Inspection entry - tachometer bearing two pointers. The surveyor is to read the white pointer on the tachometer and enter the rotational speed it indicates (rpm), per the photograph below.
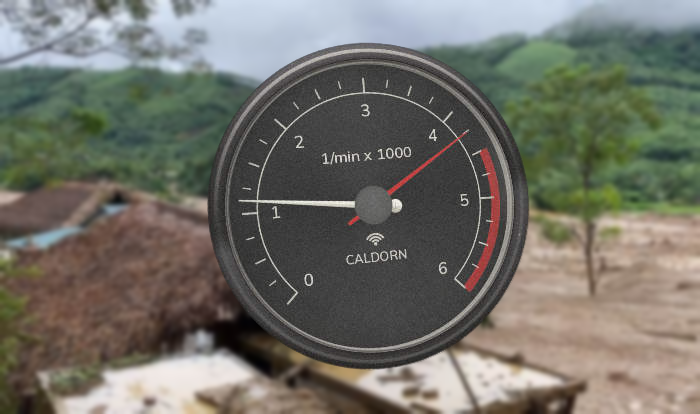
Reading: 1125 rpm
